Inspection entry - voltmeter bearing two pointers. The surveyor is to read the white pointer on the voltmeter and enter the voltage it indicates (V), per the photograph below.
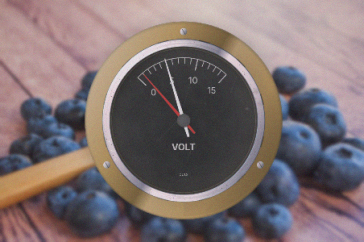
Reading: 5 V
